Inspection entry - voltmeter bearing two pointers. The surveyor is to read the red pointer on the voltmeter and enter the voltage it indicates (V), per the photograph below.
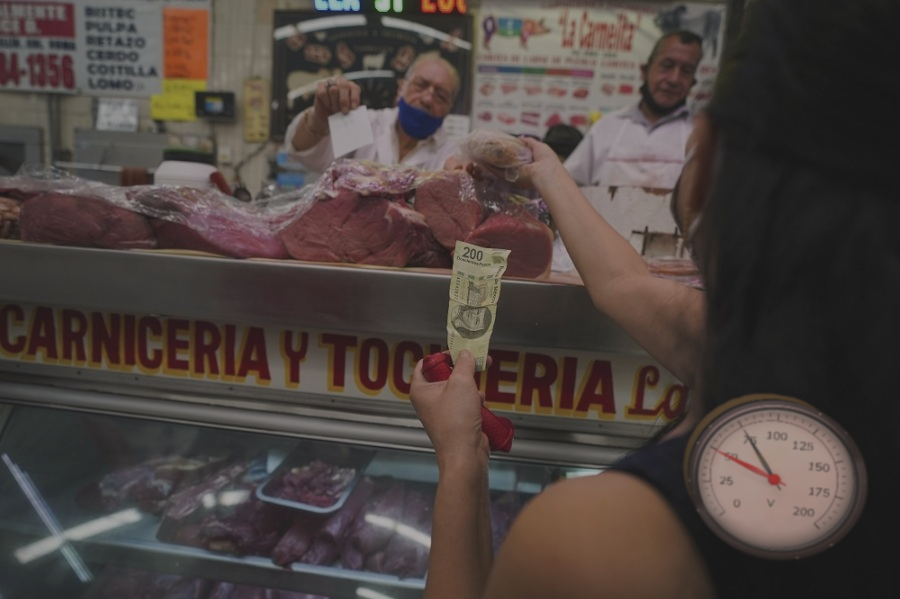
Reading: 50 V
